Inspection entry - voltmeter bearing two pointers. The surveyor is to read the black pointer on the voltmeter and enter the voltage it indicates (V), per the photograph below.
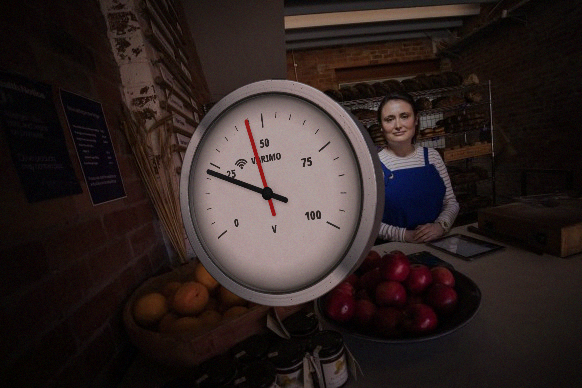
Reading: 22.5 V
